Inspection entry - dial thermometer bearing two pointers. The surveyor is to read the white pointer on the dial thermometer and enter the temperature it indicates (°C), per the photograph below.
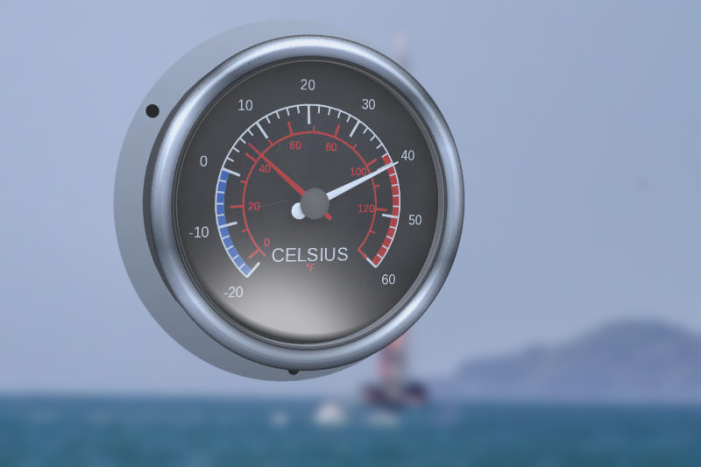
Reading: 40 °C
